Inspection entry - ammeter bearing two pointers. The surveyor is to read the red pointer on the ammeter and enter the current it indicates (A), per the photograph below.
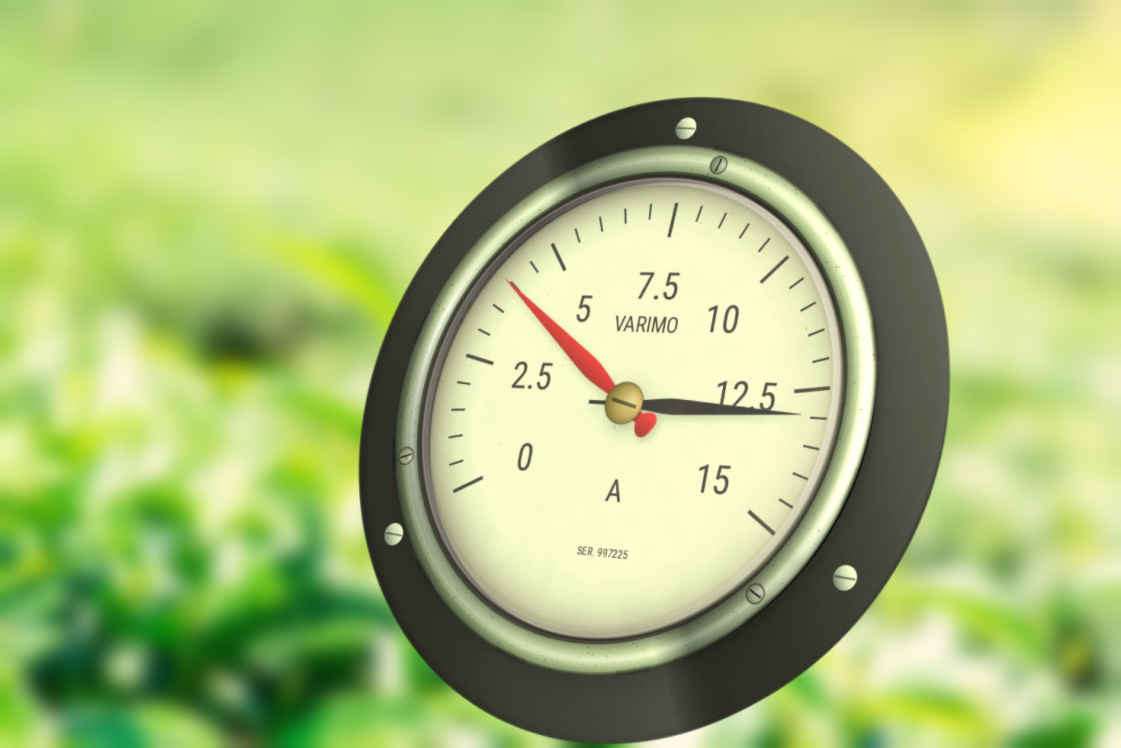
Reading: 4 A
